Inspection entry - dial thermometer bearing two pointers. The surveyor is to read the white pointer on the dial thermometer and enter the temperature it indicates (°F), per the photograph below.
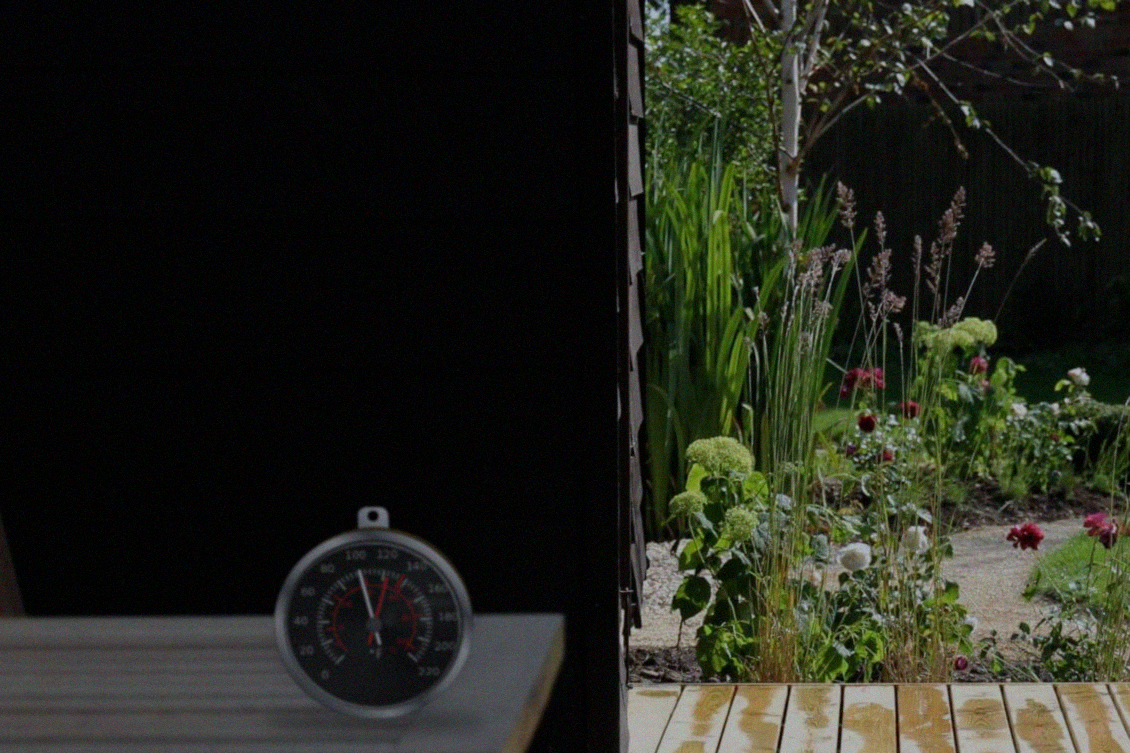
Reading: 100 °F
